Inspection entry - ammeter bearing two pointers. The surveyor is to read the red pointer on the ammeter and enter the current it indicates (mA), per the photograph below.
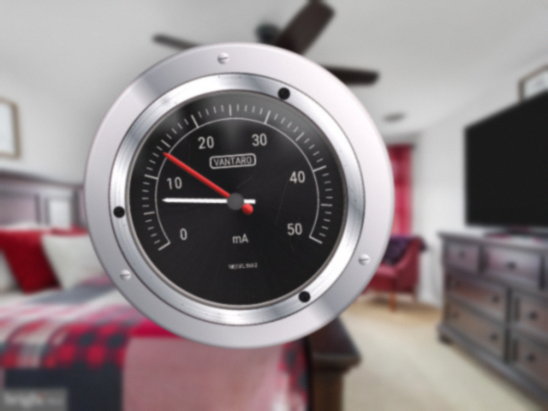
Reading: 14 mA
